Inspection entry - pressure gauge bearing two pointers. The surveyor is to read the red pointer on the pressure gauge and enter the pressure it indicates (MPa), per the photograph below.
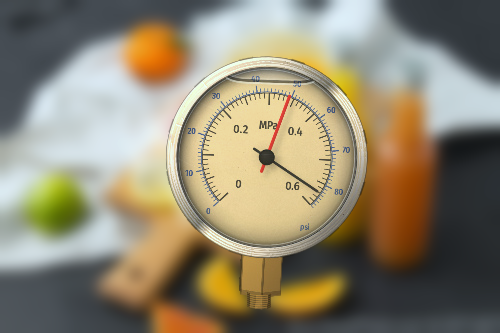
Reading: 0.34 MPa
